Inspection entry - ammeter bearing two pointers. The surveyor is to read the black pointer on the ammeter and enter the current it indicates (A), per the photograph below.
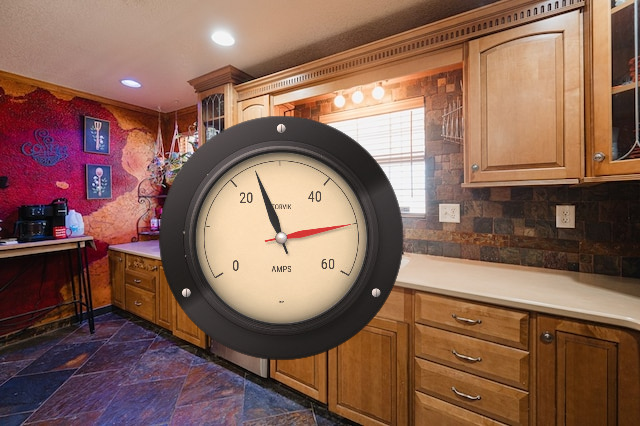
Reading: 25 A
